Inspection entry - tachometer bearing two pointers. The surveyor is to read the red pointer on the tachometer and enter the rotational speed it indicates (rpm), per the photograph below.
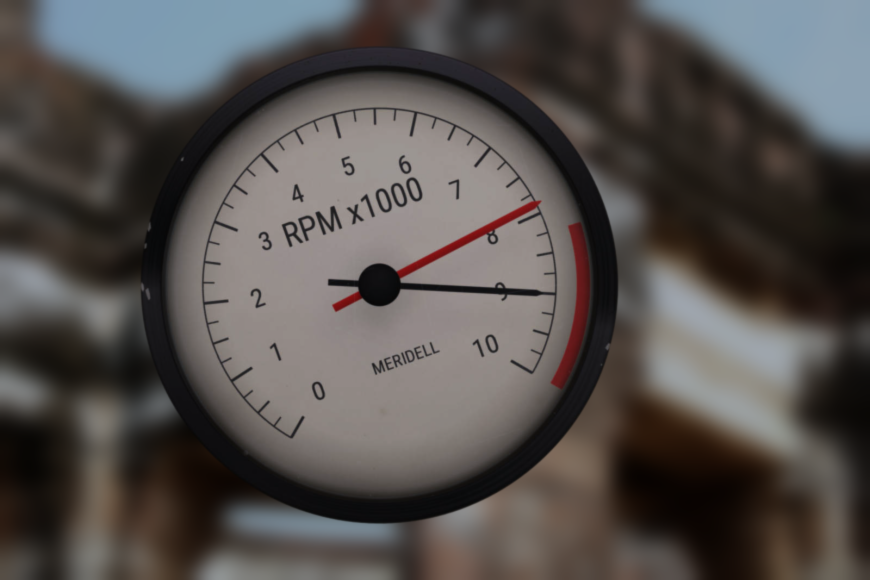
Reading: 7875 rpm
